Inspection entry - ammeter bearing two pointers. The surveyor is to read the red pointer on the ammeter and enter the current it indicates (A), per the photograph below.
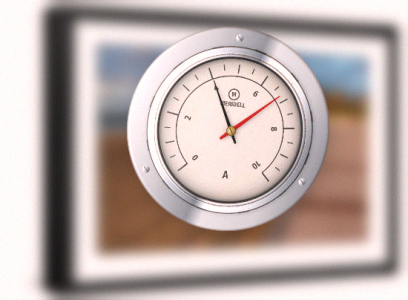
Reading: 6.75 A
